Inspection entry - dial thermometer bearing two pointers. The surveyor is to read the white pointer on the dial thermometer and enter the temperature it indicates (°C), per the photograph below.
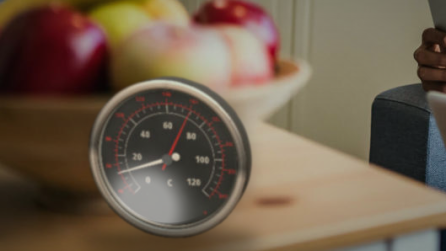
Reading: 12 °C
